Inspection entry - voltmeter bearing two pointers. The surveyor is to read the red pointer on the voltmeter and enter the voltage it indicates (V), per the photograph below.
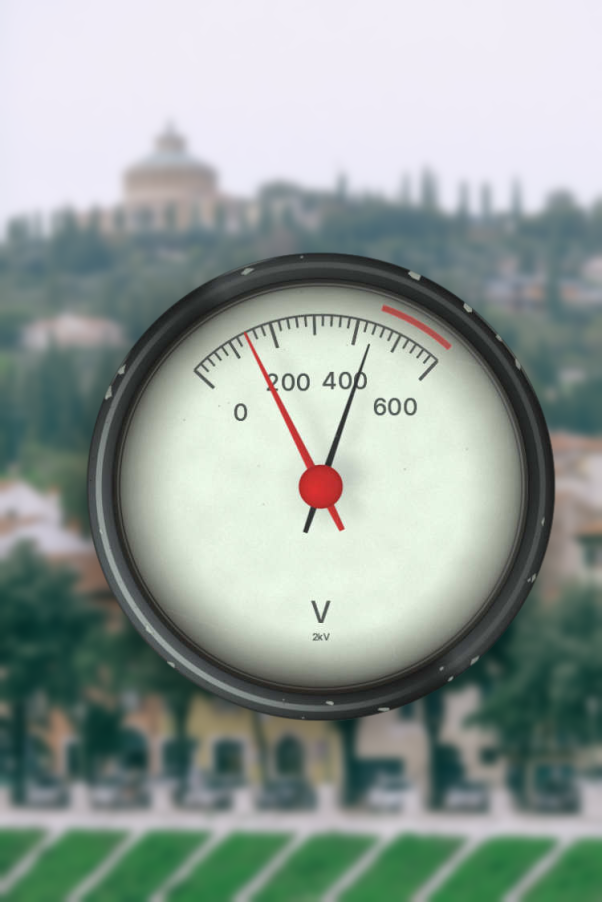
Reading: 140 V
